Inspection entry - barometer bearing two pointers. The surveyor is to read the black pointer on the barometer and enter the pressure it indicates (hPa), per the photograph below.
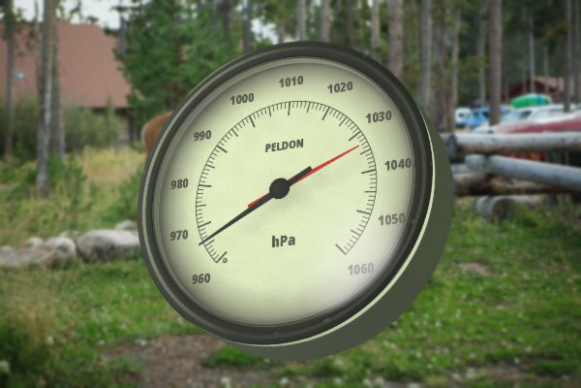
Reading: 965 hPa
